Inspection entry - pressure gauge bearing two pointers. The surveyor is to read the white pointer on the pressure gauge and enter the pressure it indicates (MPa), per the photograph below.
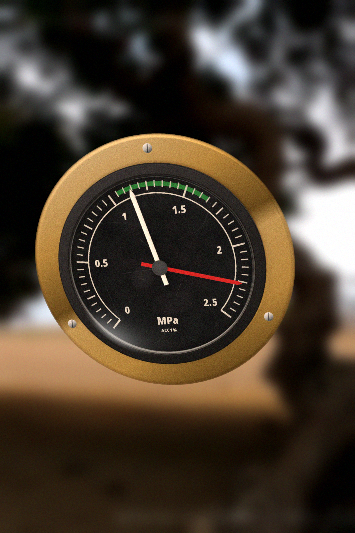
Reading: 1.15 MPa
